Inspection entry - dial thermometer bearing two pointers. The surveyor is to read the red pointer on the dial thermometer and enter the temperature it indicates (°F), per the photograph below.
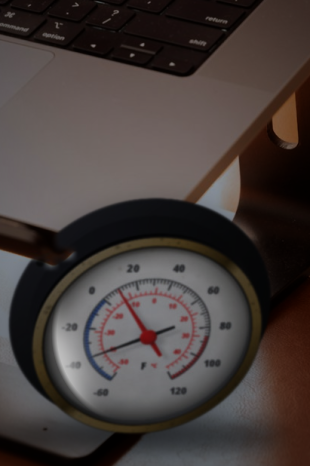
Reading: 10 °F
